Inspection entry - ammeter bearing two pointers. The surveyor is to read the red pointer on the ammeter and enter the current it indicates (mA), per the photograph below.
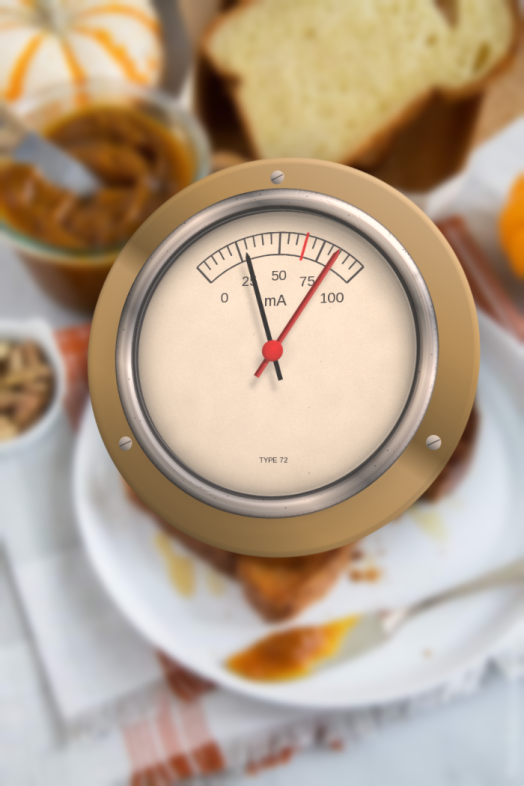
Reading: 85 mA
